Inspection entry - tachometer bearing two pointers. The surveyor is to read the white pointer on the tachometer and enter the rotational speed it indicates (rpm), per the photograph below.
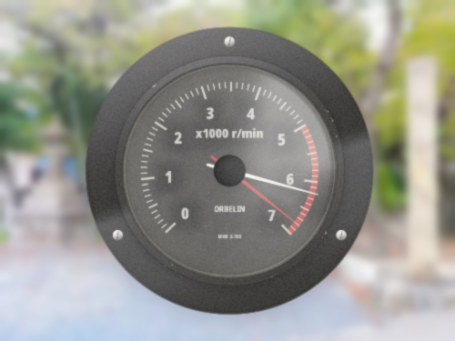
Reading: 6200 rpm
